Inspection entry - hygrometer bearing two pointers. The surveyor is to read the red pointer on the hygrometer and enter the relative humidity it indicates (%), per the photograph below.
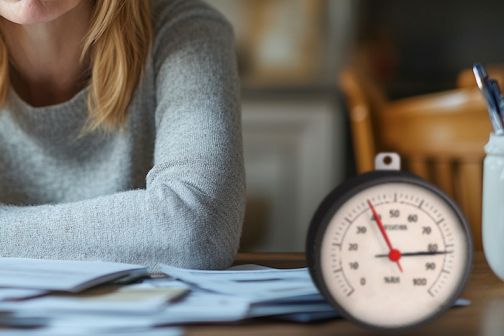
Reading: 40 %
